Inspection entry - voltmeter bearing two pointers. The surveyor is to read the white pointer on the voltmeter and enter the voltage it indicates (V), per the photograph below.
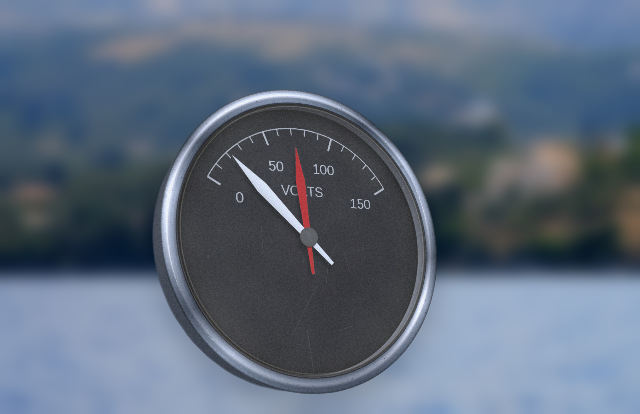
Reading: 20 V
